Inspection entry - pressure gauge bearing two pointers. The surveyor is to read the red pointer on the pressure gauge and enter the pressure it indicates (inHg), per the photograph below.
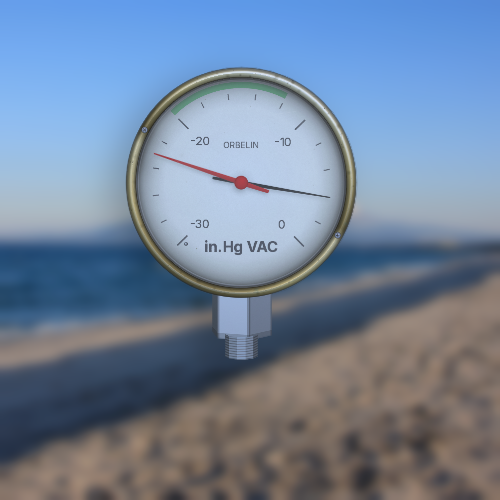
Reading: -23 inHg
